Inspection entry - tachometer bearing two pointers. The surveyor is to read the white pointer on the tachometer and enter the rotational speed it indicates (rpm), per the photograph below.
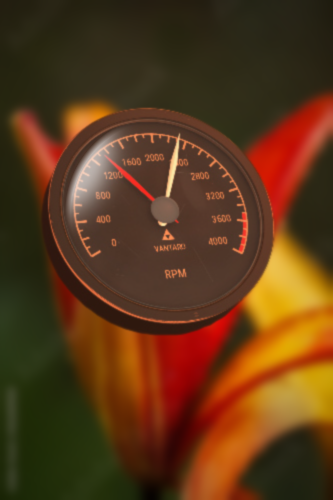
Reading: 2300 rpm
